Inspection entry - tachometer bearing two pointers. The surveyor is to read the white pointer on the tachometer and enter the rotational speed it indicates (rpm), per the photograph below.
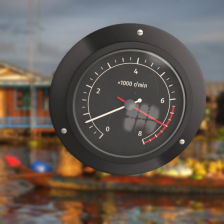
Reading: 750 rpm
